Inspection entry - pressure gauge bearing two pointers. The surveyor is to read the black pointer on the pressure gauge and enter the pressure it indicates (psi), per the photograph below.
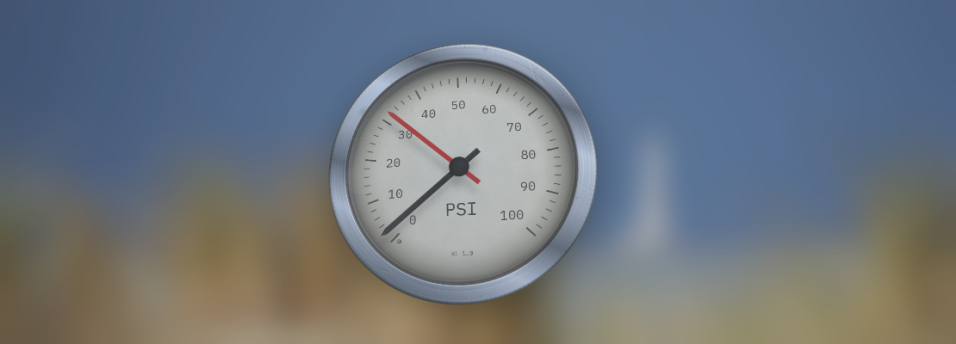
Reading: 2 psi
